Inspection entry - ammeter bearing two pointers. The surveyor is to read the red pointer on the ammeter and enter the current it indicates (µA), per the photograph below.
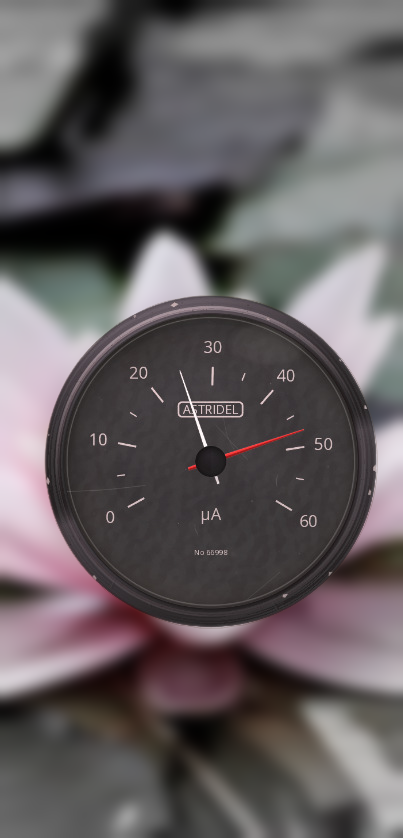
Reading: 47.5 µA
